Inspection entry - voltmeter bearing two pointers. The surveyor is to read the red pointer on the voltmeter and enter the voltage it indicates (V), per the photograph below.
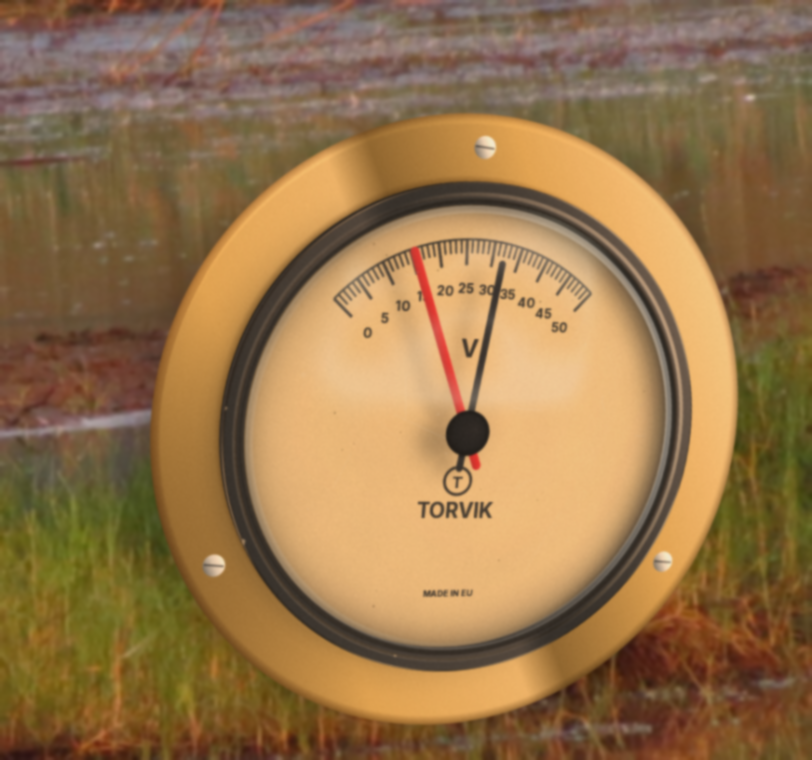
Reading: 15 V
